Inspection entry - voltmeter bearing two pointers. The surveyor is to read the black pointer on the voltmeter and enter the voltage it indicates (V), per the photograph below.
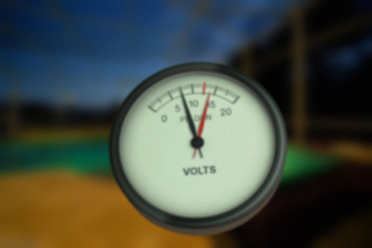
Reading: 7.5 V
